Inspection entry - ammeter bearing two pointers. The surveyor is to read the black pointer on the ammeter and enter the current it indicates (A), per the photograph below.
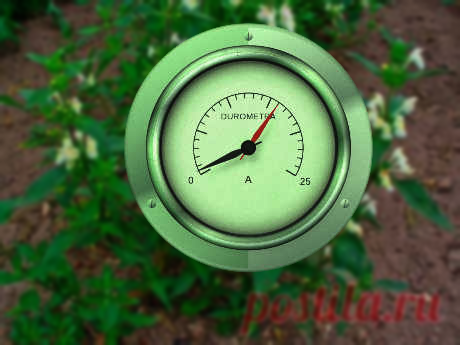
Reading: 0.5 A
